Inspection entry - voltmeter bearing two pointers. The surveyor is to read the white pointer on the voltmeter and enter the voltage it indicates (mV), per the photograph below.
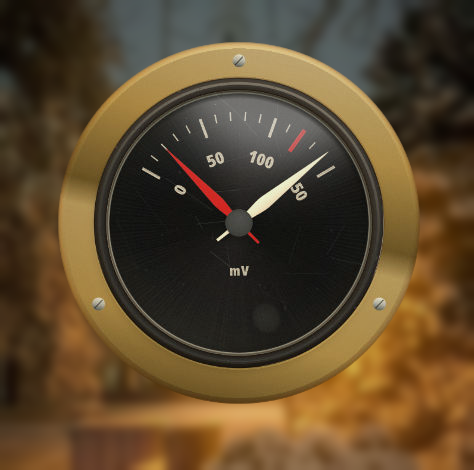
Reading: 140 mV
